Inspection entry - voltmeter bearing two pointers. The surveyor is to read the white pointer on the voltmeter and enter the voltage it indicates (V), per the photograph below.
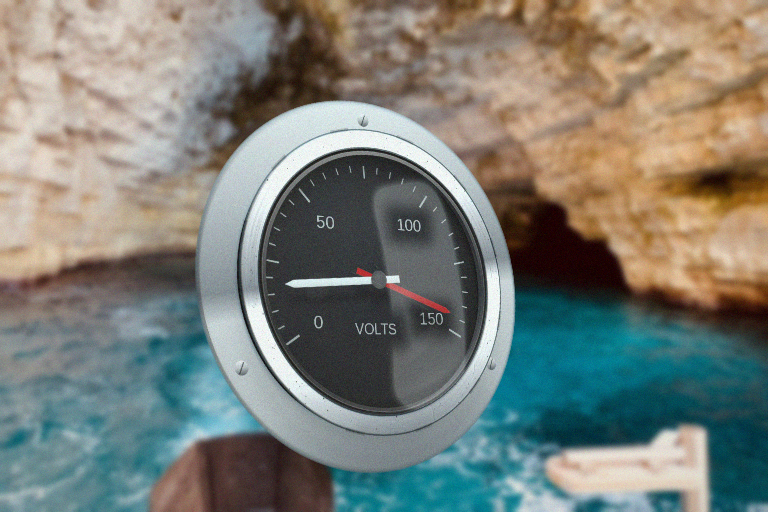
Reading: 17.5 V
